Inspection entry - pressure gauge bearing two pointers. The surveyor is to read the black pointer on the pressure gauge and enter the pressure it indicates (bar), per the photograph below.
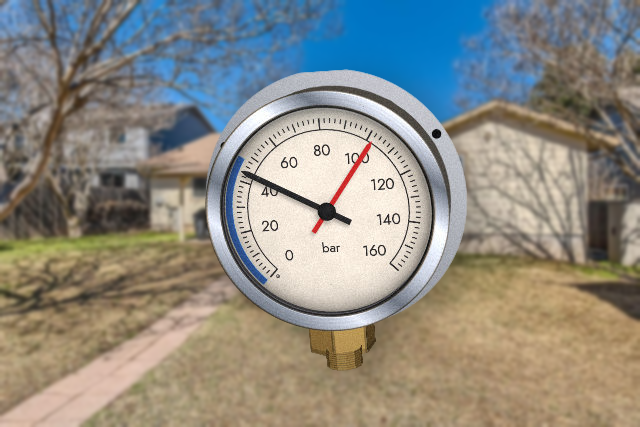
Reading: 44 bar
